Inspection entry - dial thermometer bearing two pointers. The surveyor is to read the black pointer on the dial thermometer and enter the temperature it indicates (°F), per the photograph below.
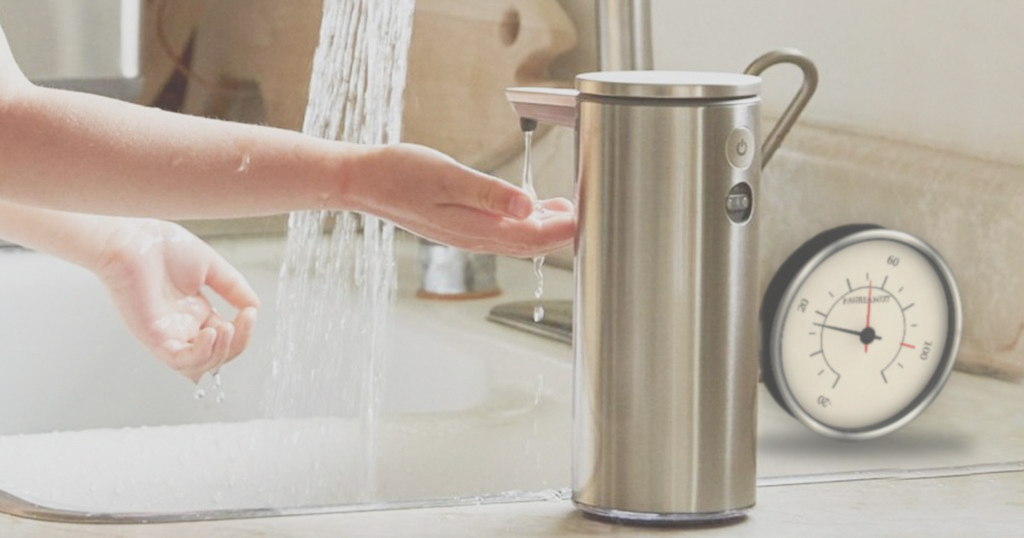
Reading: 15 °F
